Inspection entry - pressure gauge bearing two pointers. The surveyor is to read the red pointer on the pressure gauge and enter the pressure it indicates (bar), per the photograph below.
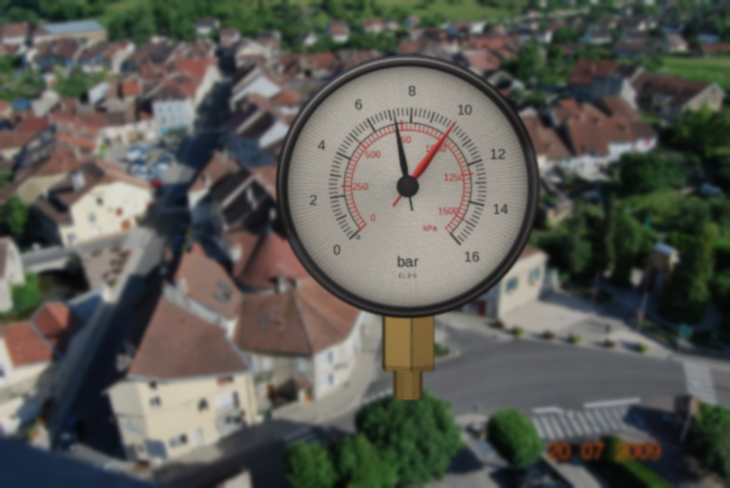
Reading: 10 bar
